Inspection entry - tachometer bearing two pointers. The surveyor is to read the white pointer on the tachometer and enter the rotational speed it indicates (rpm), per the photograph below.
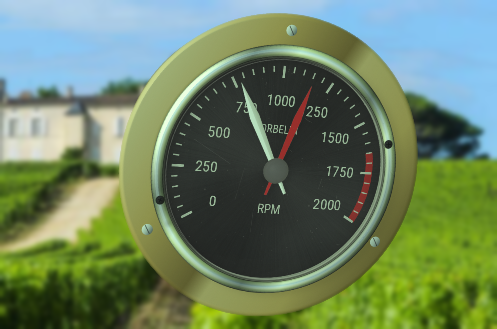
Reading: 775 rpm
